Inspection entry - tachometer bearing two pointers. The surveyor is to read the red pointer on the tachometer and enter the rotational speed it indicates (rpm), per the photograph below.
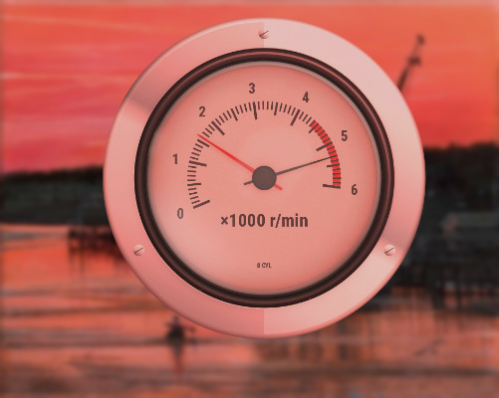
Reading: 1600 rpm
